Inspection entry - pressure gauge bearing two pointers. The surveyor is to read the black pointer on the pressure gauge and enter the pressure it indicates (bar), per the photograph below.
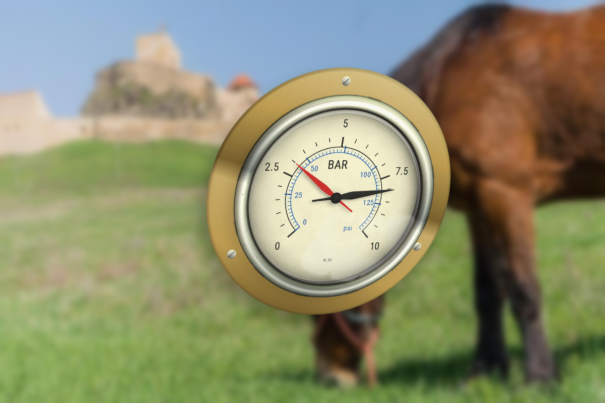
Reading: 8 bar
